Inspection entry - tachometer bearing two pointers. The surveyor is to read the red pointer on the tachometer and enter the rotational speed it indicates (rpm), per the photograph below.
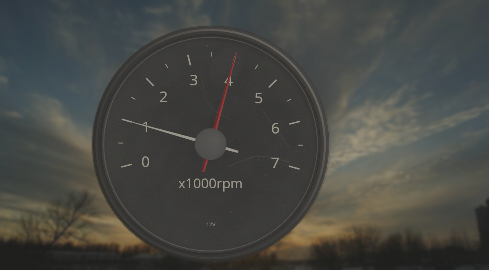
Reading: 4000 rpm
